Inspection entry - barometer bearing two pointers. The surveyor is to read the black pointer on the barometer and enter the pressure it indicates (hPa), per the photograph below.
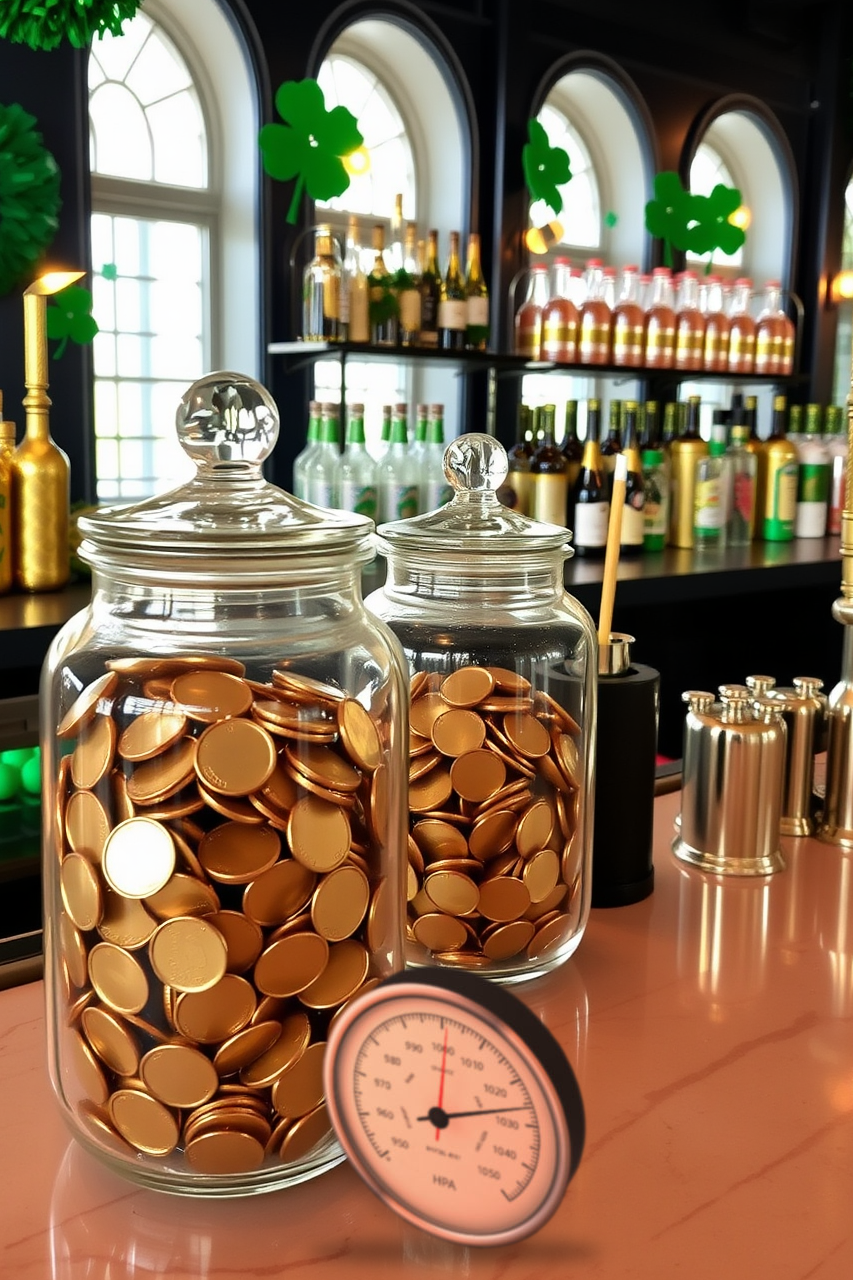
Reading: 1025 hPa
